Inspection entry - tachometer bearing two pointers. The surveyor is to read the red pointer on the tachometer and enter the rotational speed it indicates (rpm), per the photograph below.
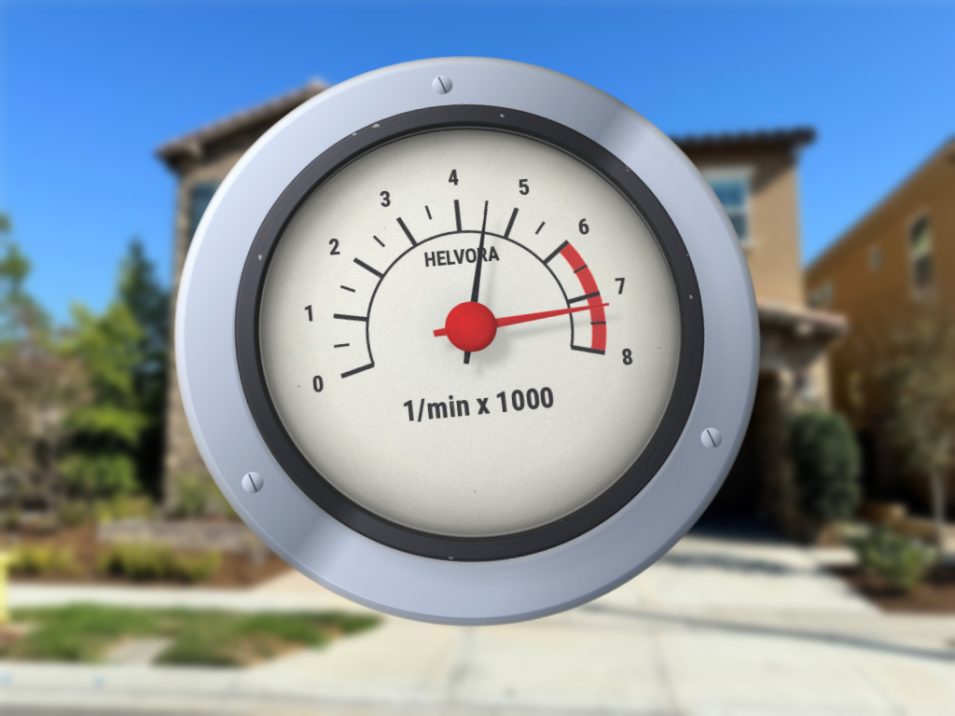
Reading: 7250 rpm
